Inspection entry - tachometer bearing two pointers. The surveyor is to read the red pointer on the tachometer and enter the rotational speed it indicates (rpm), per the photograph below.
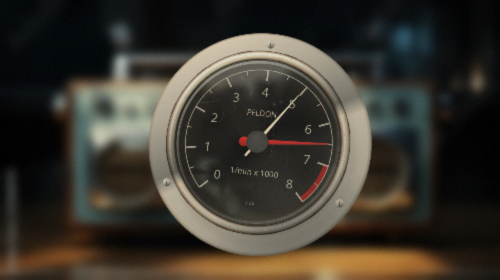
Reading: 6500 rpm
